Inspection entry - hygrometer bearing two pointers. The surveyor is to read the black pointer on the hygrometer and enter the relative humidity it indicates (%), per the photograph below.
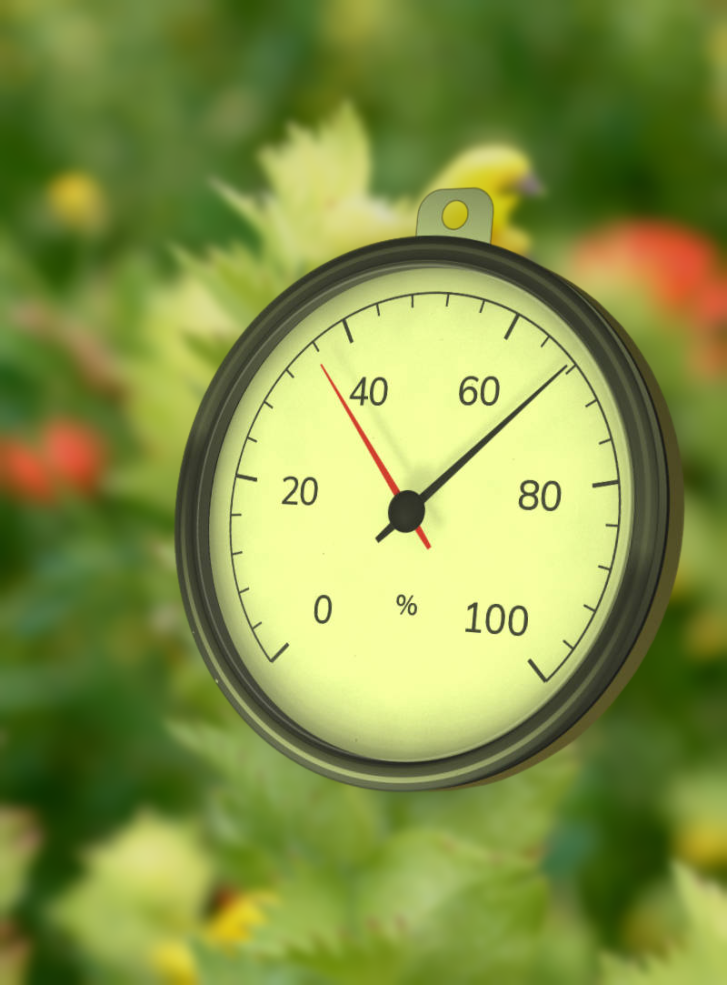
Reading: 68 %
